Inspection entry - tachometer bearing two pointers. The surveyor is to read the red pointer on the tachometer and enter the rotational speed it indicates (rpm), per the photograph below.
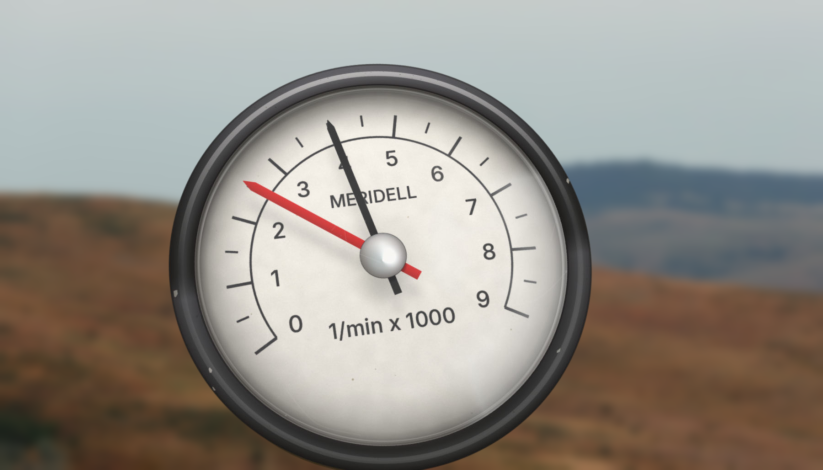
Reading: 2500 rpm
